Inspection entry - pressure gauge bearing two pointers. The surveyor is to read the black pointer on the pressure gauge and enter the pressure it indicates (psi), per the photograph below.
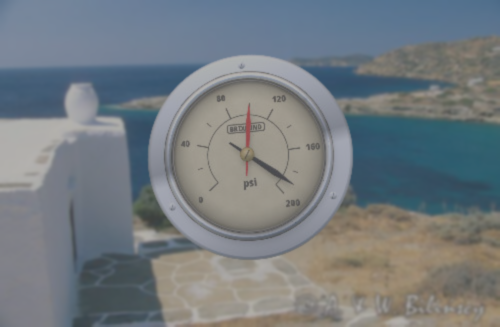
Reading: 190 psi
